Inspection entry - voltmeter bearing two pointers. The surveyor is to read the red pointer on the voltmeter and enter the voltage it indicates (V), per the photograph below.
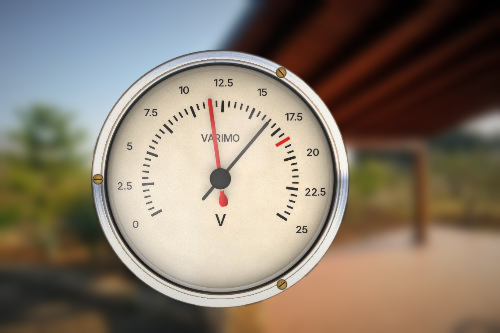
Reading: 11.5 V
